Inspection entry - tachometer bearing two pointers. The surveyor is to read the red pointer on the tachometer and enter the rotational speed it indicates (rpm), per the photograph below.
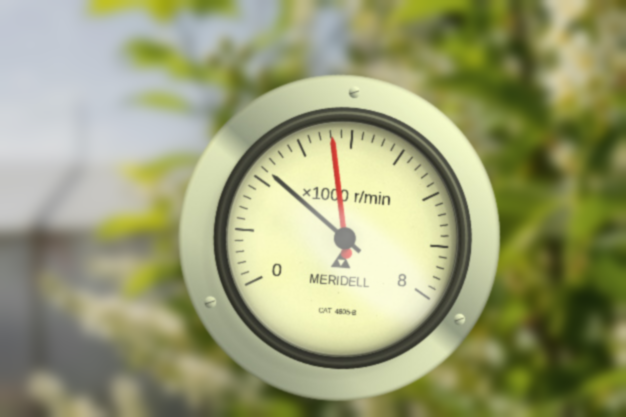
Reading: 3600 rpm
